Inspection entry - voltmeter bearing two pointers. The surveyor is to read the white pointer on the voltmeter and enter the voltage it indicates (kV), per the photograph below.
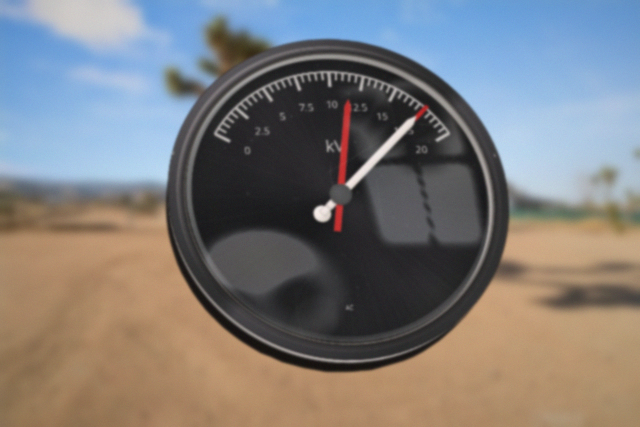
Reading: 17.5 kV
